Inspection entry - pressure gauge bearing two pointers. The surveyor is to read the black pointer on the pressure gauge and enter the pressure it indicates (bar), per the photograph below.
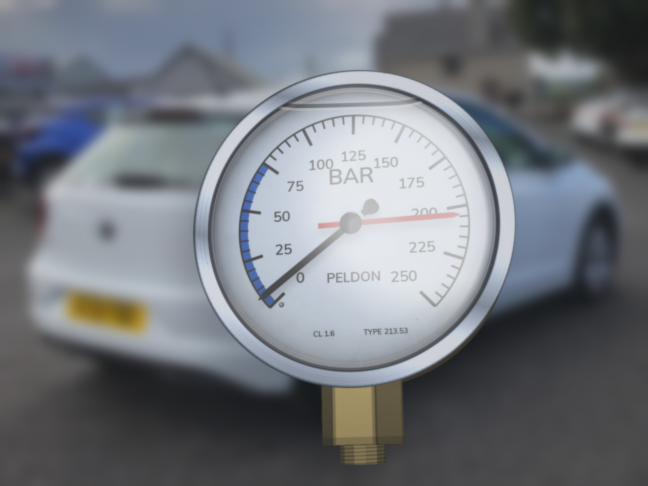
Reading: 5 bar
